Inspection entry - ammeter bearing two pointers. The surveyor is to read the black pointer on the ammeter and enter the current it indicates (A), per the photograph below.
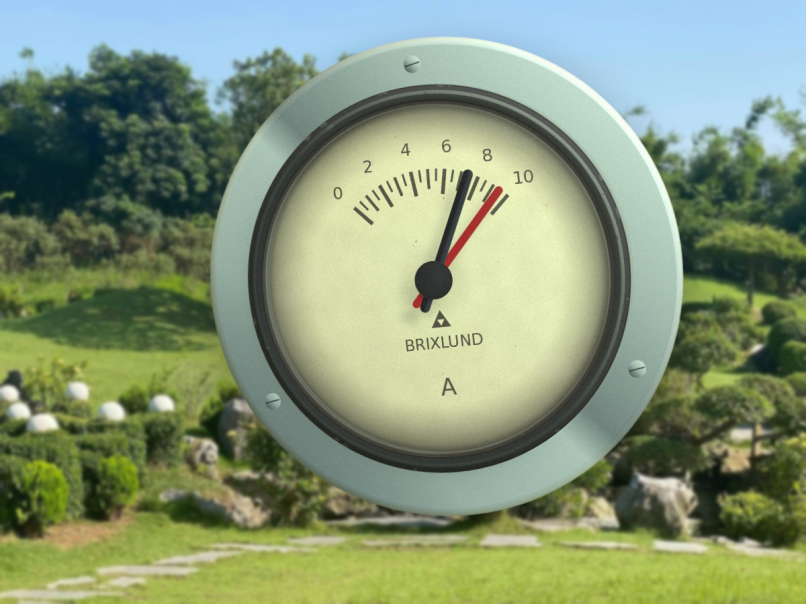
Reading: 7.5 A
